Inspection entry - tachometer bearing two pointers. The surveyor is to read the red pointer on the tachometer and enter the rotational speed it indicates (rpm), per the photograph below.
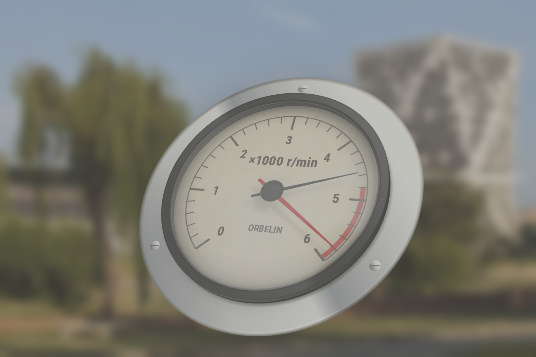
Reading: 5800 rpm
